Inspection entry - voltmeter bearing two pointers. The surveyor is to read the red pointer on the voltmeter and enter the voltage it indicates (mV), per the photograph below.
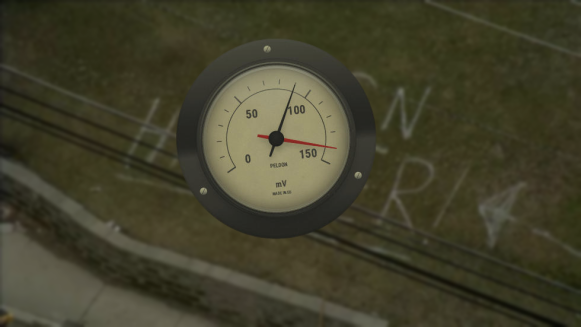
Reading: 140 mV
